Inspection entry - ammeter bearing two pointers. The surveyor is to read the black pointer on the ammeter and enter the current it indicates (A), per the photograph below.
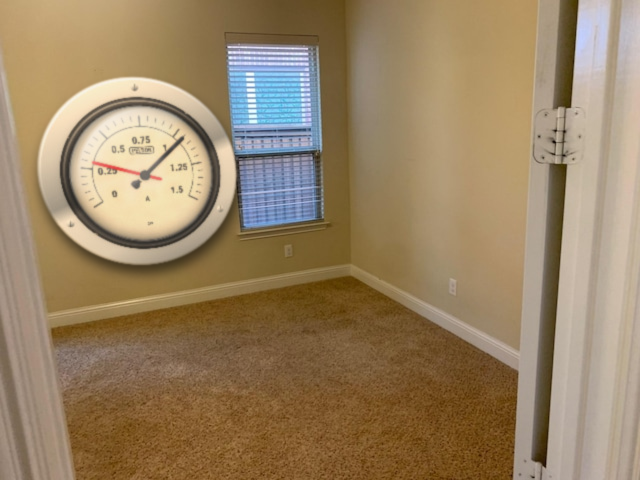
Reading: 1.05 A
